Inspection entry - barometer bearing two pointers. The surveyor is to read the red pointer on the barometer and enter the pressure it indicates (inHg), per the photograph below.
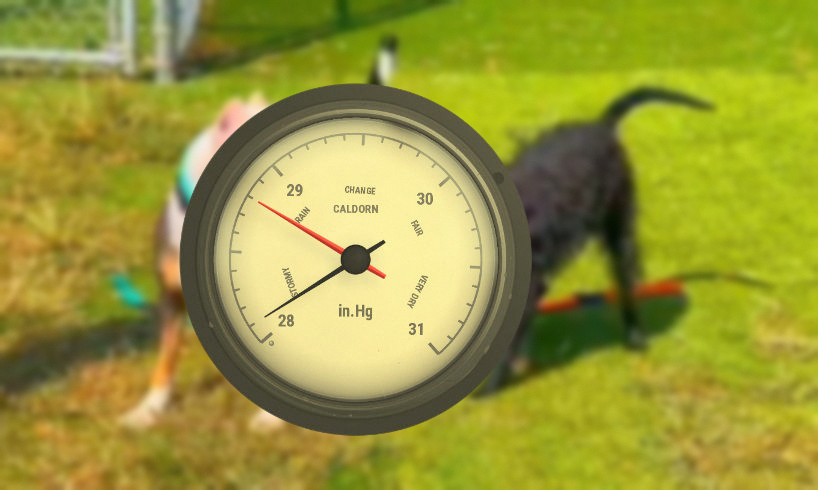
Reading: 28.8 inHg
